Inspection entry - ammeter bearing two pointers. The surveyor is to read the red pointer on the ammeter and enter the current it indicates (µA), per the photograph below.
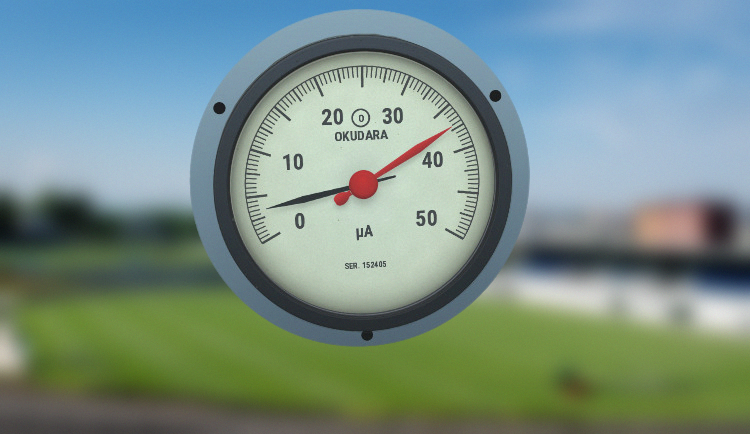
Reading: 37 µA
